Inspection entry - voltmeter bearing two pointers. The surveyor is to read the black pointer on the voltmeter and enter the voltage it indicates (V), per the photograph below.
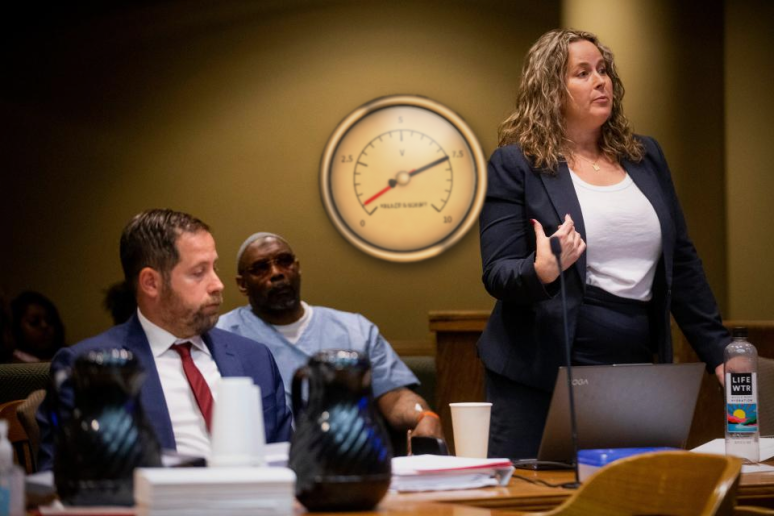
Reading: 7.5 V
